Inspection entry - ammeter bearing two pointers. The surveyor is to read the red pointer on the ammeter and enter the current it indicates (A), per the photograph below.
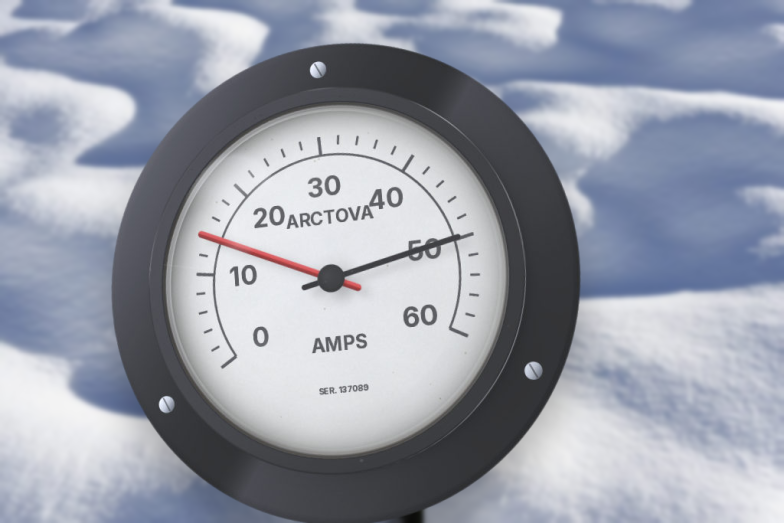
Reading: 14 A
